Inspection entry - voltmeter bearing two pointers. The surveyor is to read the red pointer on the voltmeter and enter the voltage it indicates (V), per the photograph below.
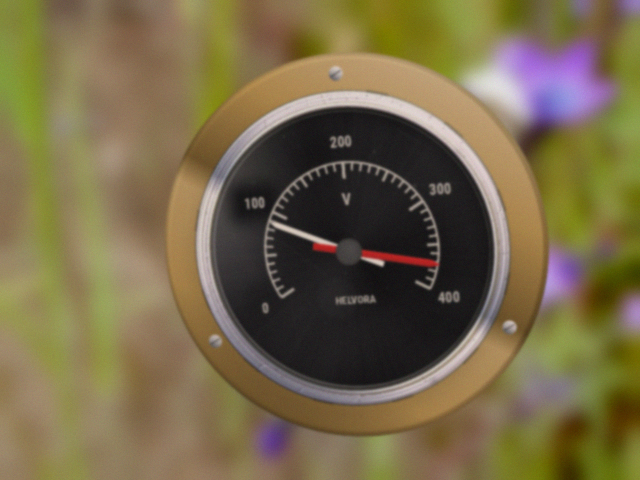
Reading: 370 V
